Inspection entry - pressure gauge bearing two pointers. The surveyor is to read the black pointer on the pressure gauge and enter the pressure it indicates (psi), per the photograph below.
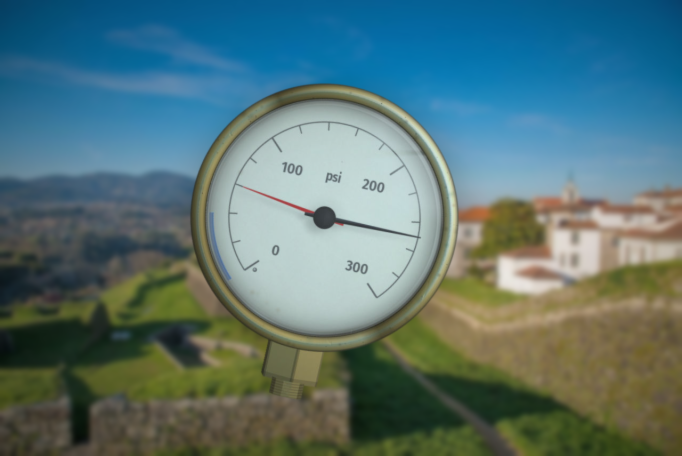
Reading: 250 psi
